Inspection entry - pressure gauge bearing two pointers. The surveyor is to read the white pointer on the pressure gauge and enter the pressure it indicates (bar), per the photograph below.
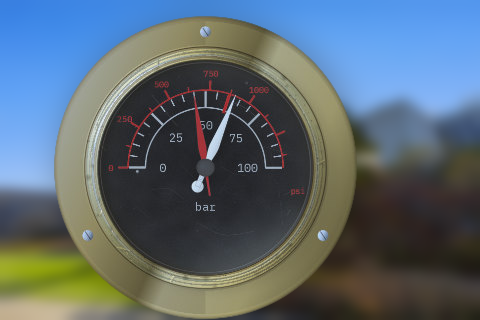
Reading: 62.5 bar
